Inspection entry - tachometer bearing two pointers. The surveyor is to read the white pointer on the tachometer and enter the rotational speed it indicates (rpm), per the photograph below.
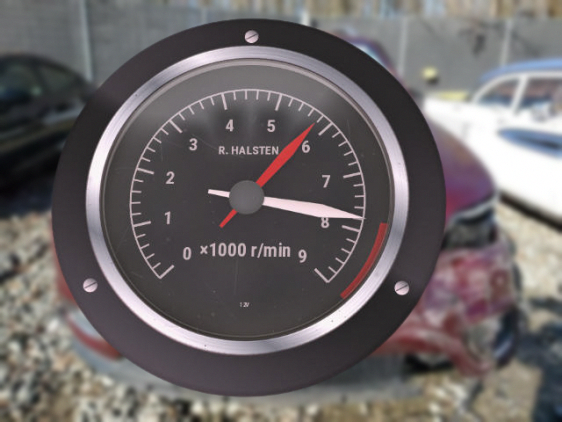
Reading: 7800 rpm
